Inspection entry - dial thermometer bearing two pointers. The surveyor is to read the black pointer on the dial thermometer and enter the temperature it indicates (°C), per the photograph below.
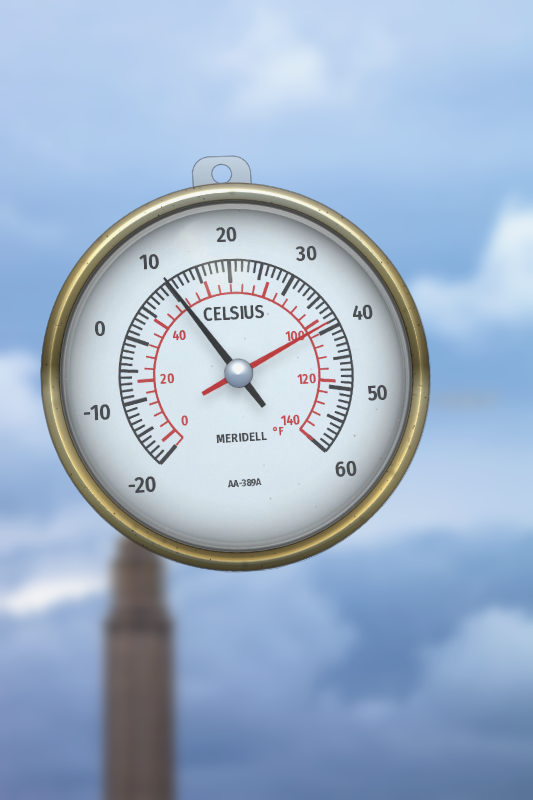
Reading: 10 °C
